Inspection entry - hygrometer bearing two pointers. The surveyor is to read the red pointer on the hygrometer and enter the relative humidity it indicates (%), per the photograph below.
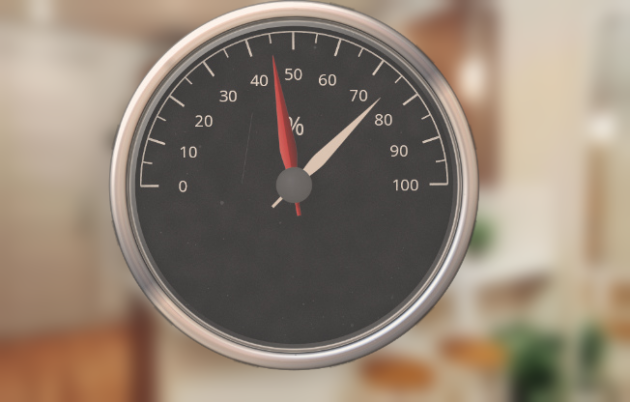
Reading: 45 %
